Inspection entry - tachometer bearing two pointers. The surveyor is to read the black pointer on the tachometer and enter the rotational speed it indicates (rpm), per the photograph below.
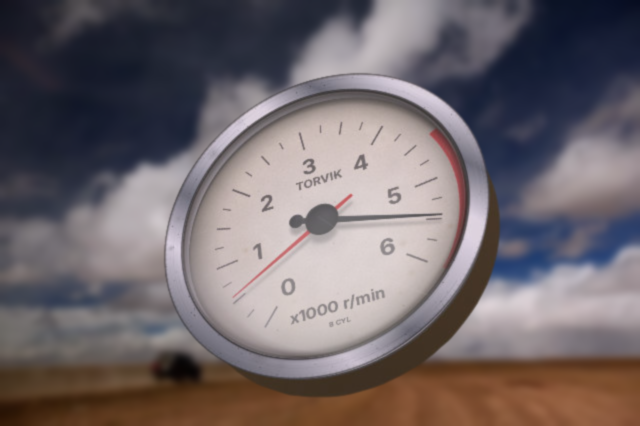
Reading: 5500 rpm
